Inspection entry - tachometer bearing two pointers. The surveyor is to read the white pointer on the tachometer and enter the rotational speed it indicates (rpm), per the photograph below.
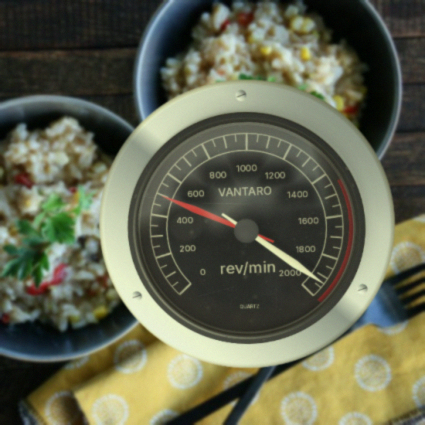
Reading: 1925 rpm
